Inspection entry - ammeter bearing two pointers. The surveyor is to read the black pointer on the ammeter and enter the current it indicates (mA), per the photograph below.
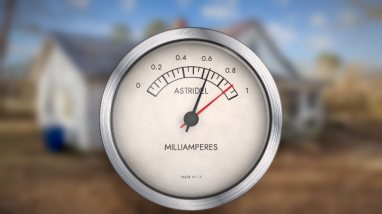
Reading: 0.65 mA
